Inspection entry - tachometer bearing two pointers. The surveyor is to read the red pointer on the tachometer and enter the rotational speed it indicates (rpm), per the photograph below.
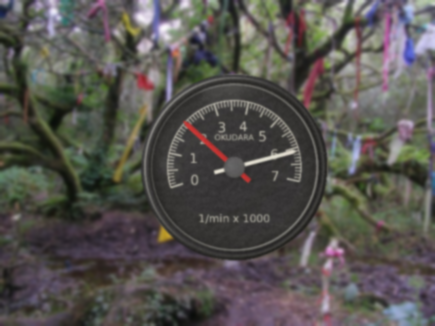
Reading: 2000 rpm
